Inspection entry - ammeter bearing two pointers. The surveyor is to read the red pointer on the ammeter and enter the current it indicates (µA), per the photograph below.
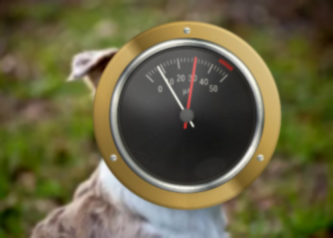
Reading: 30 µA
